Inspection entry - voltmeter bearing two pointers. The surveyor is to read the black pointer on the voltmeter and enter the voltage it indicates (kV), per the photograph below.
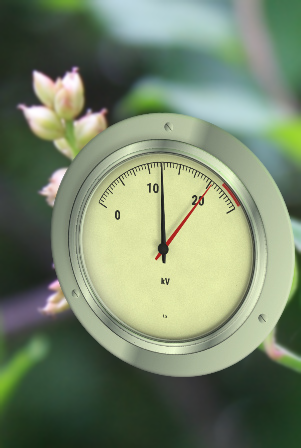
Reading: 12.5 kV
